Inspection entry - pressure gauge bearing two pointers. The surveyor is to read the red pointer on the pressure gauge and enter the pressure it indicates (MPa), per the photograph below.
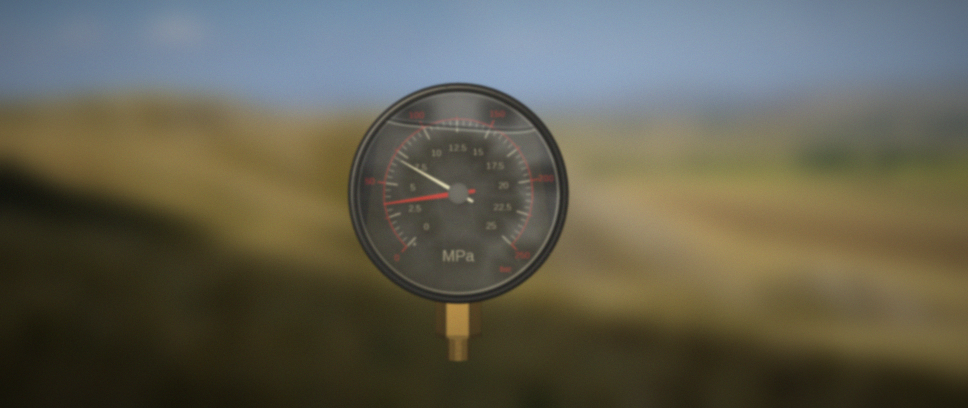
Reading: 3.5 MPa
